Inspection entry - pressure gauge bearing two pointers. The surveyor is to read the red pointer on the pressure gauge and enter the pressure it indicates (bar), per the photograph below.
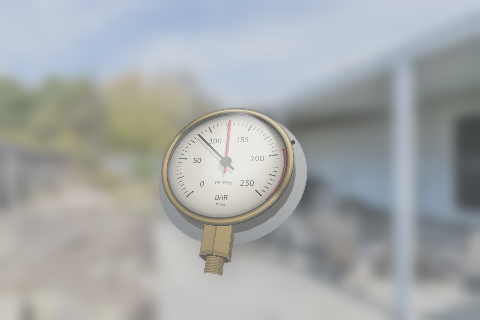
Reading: 125 bar
